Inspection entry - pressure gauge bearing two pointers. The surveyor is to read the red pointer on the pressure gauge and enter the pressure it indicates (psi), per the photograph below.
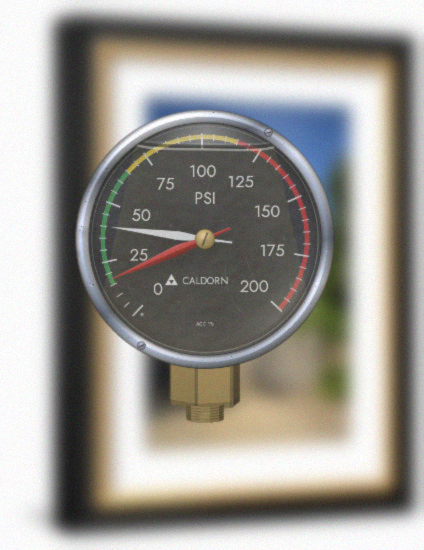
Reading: 17.5 psi
